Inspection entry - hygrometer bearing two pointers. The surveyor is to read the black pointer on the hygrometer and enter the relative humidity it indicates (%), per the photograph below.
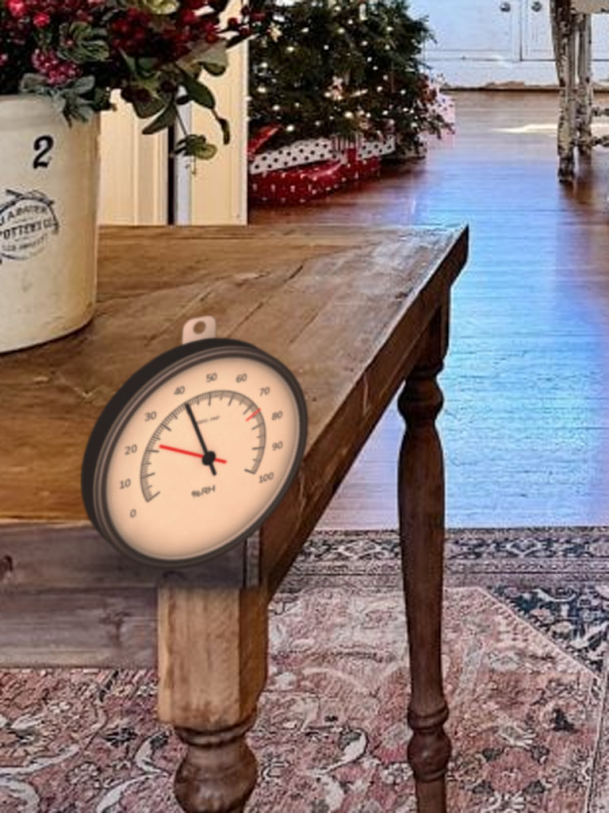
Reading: 40 %
